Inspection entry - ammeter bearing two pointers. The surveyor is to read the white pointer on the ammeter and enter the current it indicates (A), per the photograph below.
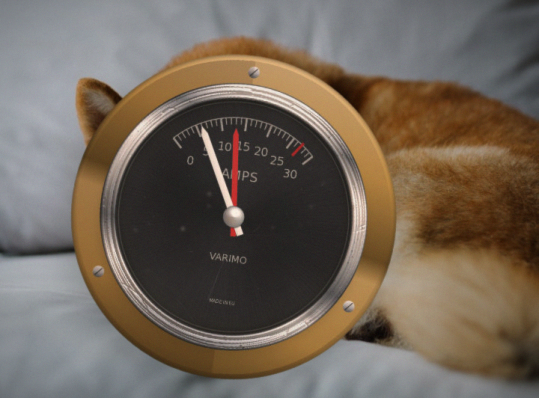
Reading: 6 A
